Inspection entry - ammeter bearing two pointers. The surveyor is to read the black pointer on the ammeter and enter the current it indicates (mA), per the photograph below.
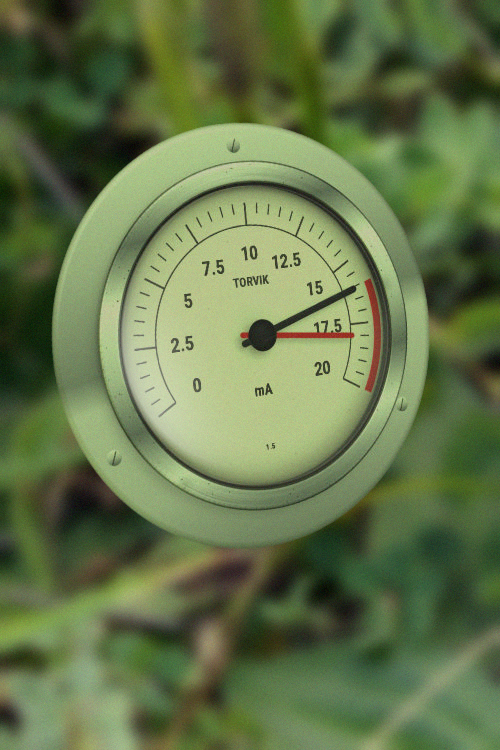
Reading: 16 mA
